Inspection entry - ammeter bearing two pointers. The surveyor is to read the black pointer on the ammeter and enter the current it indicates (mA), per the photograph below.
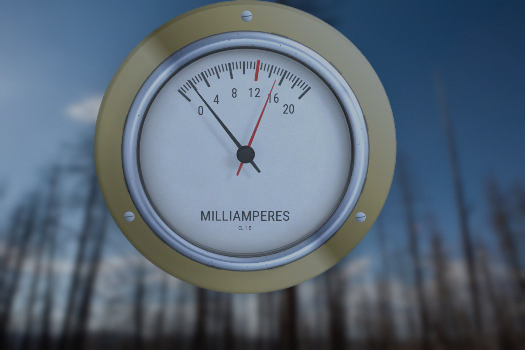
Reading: 2 mA
